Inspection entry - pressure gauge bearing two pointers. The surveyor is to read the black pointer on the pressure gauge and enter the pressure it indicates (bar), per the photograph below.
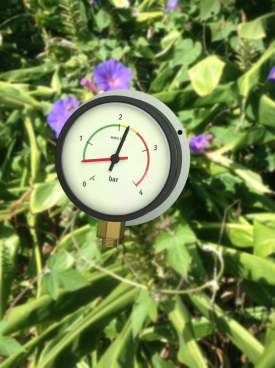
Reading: 2.25 bar
